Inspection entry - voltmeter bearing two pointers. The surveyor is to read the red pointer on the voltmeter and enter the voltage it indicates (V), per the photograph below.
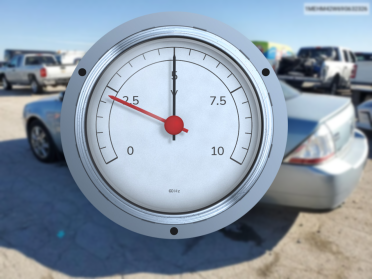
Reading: 2.25 V
